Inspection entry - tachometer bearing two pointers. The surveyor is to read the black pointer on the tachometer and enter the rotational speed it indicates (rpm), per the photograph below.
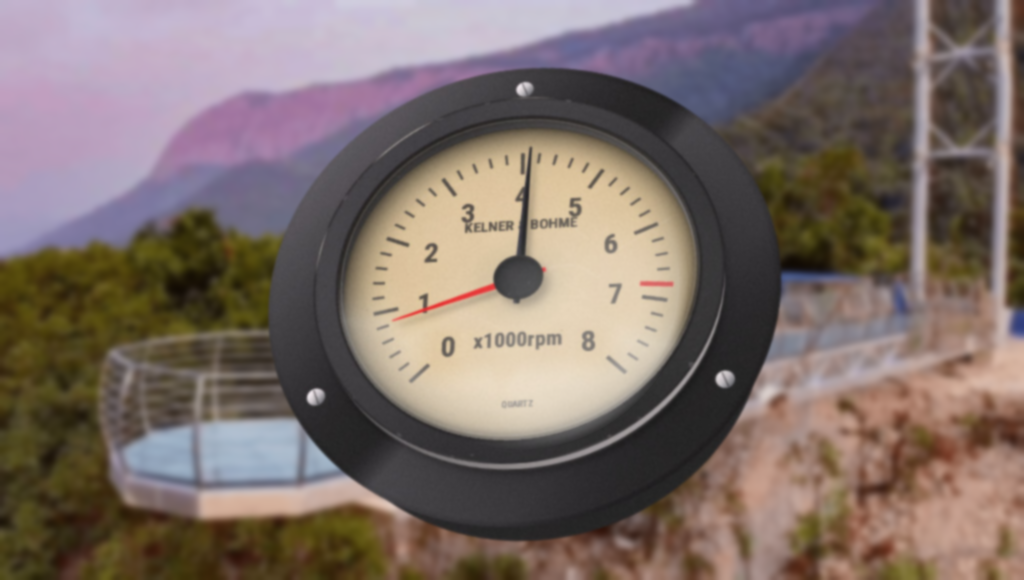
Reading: 4100 rpm
